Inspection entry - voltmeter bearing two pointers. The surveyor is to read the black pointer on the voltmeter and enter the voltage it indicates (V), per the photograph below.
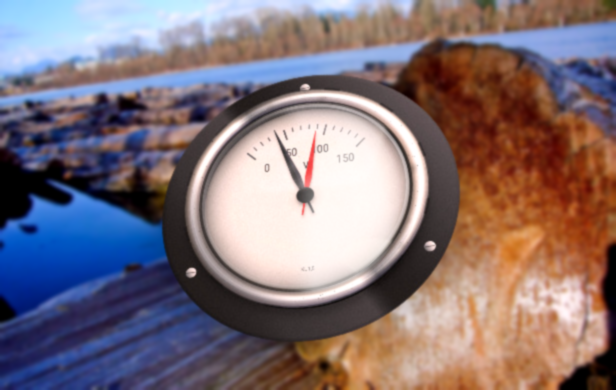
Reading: 40 V
